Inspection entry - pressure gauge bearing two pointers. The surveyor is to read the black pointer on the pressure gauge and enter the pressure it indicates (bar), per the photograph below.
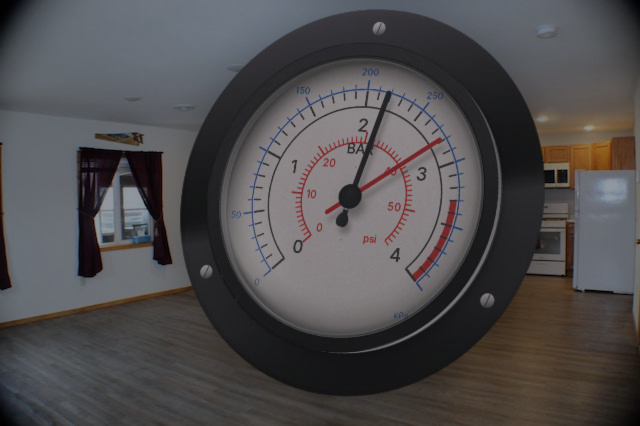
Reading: 2.2 bar
